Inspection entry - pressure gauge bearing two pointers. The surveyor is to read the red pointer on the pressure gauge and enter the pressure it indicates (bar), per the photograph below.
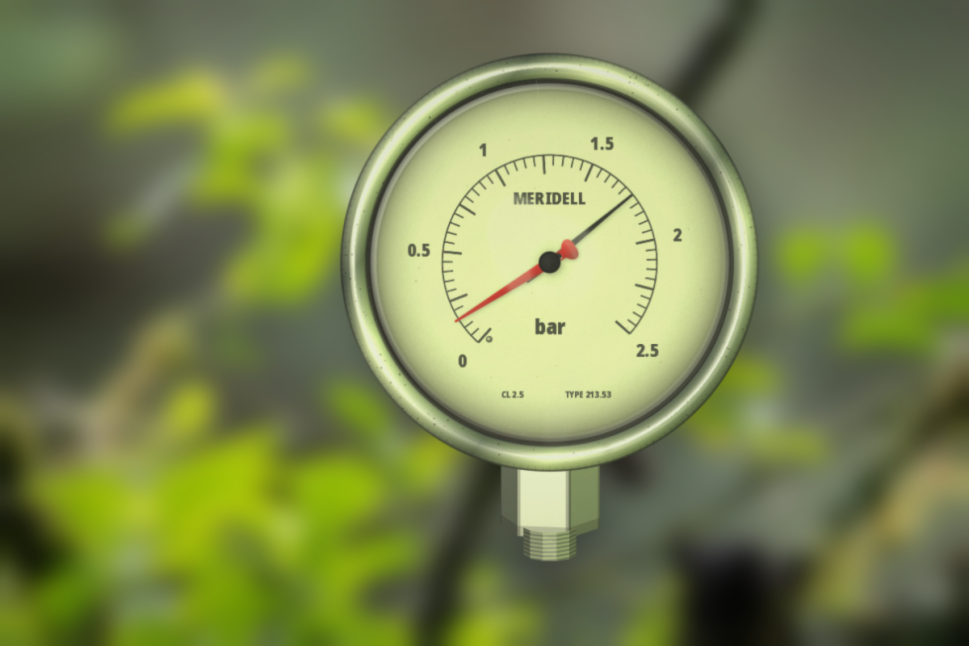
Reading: 0.15 bar
